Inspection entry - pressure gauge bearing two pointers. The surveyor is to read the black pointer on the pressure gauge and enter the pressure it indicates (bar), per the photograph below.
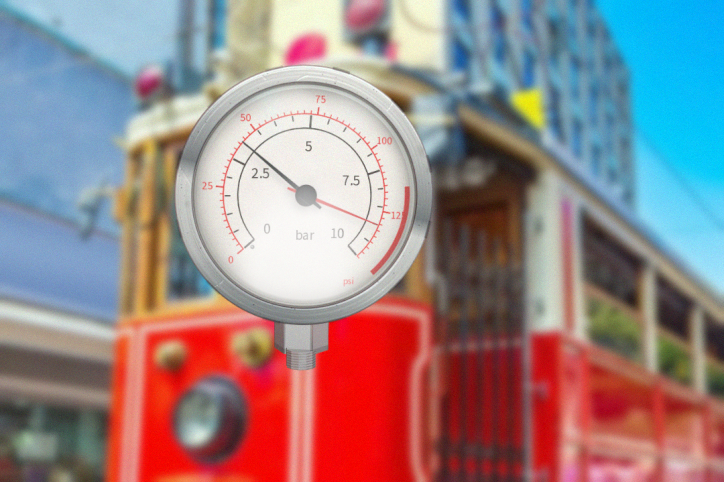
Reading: 3 bar
